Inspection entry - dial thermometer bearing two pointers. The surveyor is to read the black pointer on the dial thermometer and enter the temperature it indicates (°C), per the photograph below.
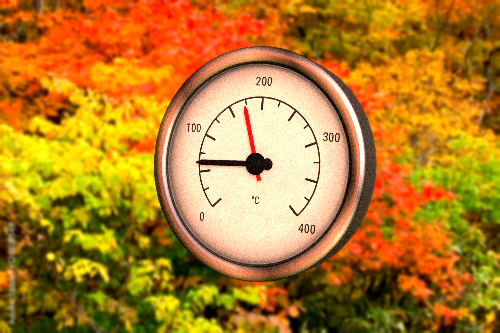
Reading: 62.5 °C
